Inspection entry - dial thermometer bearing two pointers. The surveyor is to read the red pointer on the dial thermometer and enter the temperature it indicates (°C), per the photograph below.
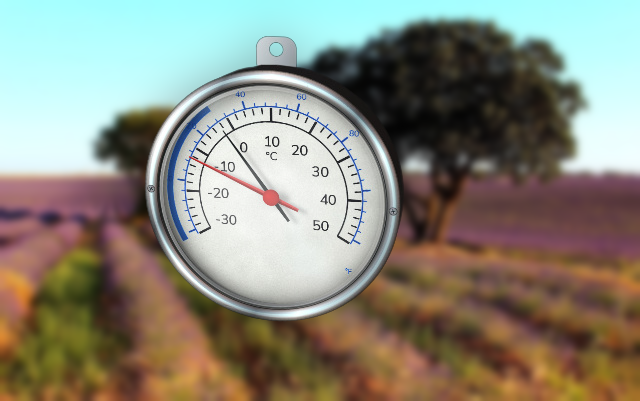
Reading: -12 °C
